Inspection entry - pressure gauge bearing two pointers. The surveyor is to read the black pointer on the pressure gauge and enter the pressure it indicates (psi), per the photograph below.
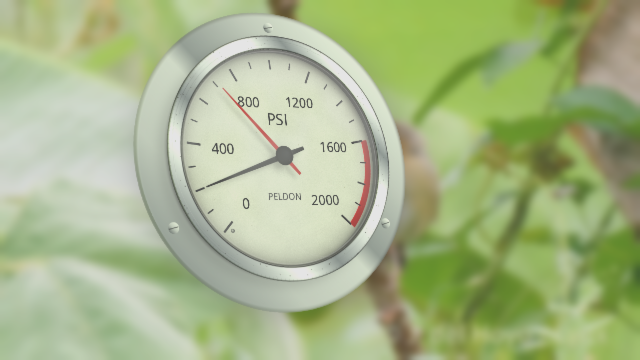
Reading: 200 psi
